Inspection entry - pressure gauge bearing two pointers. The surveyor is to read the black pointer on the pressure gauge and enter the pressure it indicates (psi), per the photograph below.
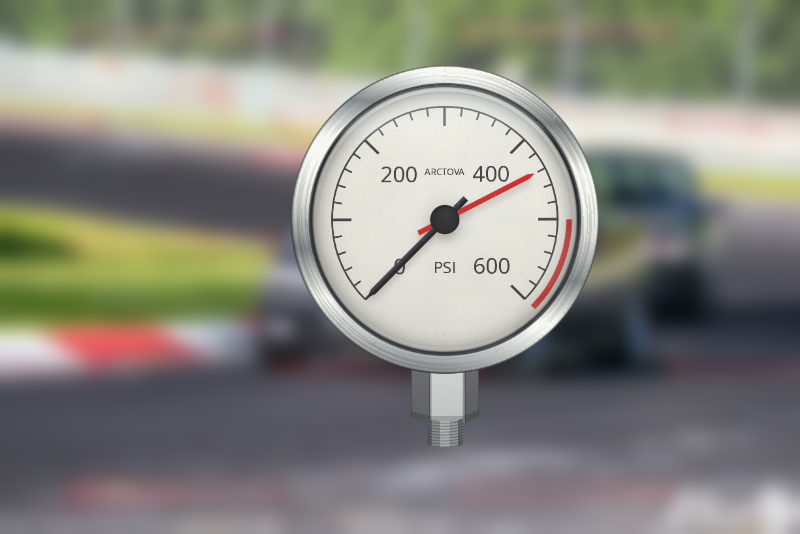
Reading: 0 psi
